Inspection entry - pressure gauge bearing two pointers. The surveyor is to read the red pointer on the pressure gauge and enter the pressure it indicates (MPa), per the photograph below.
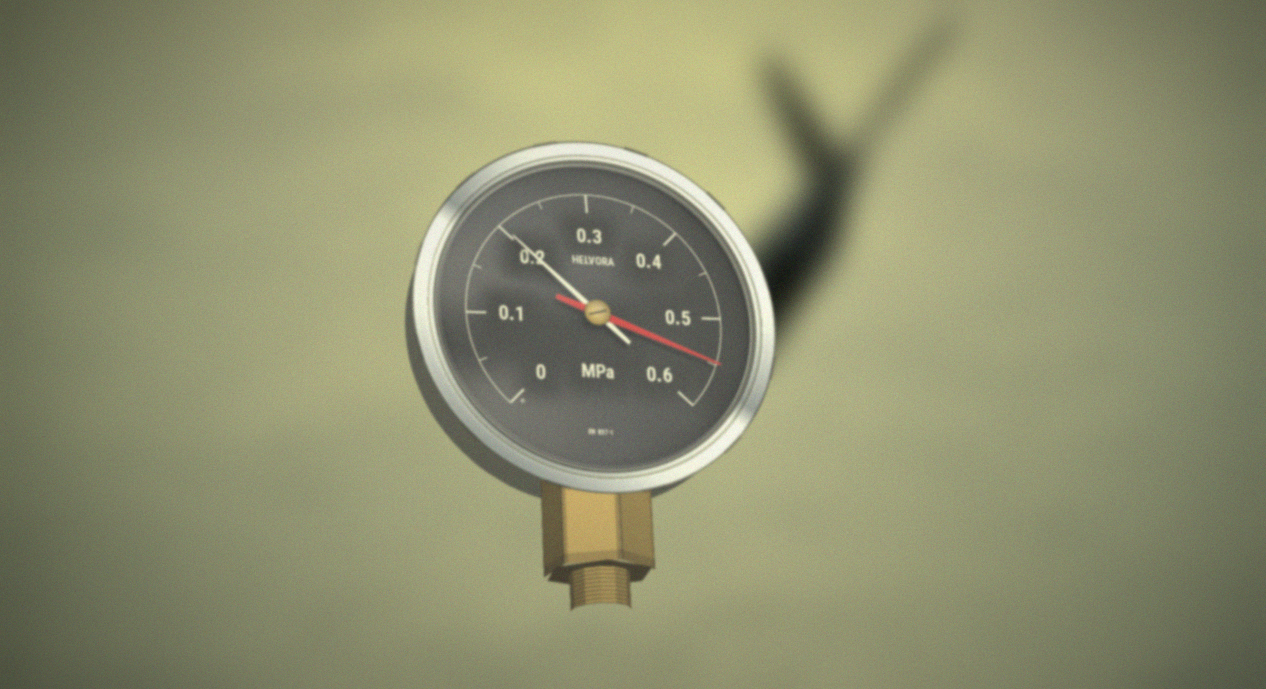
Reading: 0.55 MPa
